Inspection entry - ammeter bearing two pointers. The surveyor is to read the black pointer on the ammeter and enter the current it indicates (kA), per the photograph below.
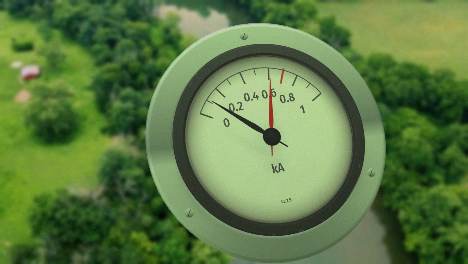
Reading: 0.1 kA
